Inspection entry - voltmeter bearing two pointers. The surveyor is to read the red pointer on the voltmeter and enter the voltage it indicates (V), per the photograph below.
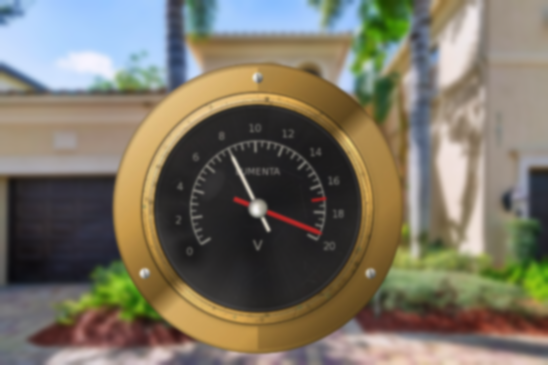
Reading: 19.5 V
